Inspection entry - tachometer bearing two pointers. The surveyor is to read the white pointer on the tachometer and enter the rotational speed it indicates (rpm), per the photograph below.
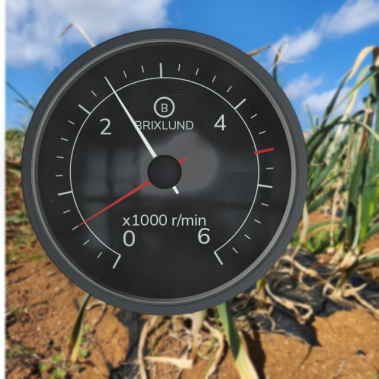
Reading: 2400 rpm
